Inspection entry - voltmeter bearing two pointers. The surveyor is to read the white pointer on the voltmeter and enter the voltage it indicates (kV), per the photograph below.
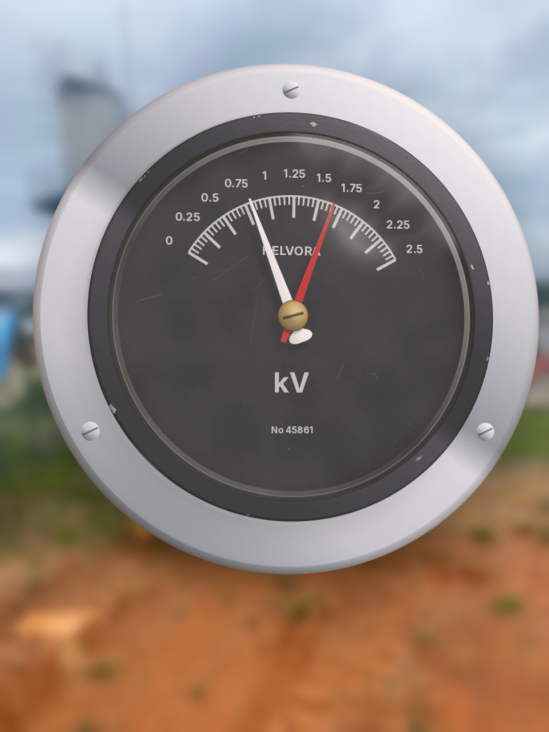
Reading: 0.8 kV
